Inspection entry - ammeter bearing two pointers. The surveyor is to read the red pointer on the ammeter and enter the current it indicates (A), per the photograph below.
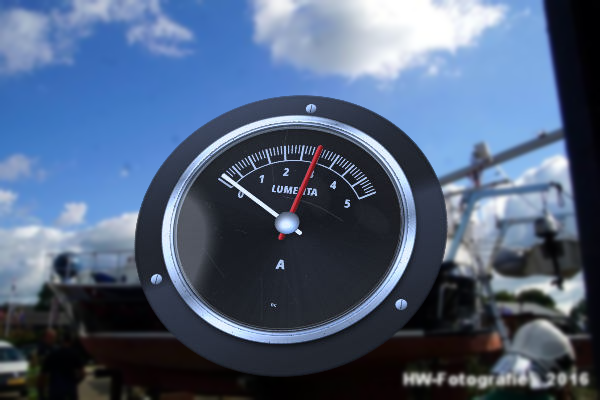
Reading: 3 A
